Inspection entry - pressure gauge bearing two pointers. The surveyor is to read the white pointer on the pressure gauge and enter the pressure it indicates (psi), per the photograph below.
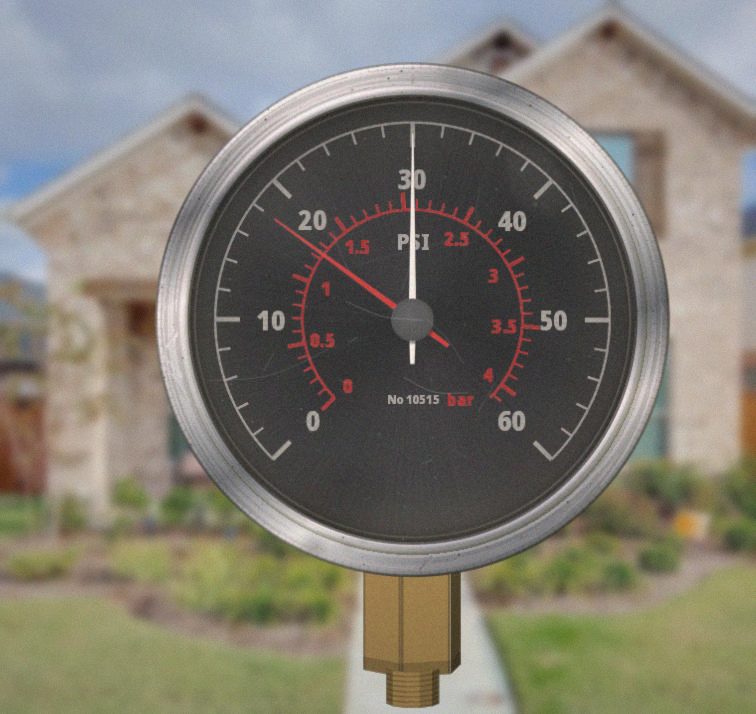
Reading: 30 psi
